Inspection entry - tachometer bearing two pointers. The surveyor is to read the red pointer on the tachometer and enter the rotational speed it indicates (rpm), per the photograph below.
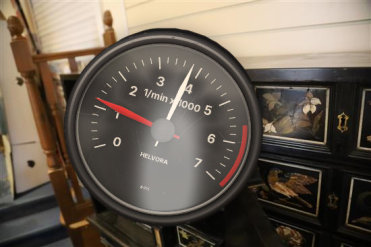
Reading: 1200 rpm
